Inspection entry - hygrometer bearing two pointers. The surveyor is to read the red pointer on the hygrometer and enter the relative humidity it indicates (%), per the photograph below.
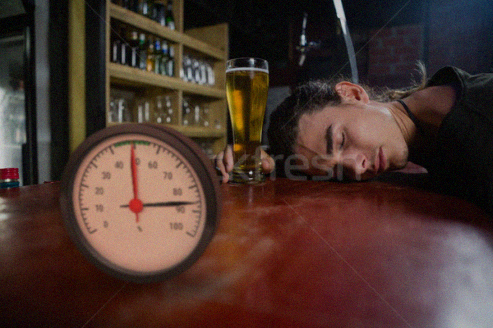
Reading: 50 %
